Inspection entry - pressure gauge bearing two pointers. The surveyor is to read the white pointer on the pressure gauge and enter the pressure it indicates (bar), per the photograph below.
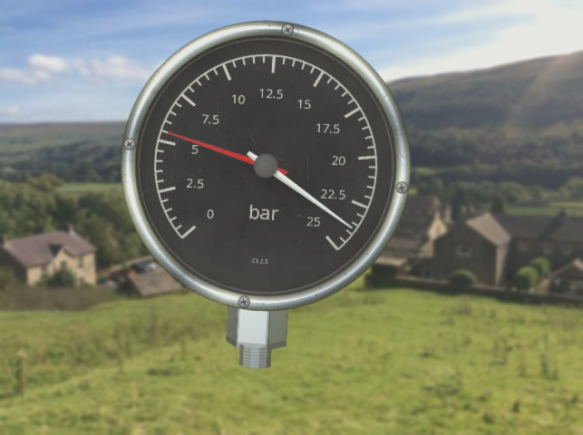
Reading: 23.75 bar
